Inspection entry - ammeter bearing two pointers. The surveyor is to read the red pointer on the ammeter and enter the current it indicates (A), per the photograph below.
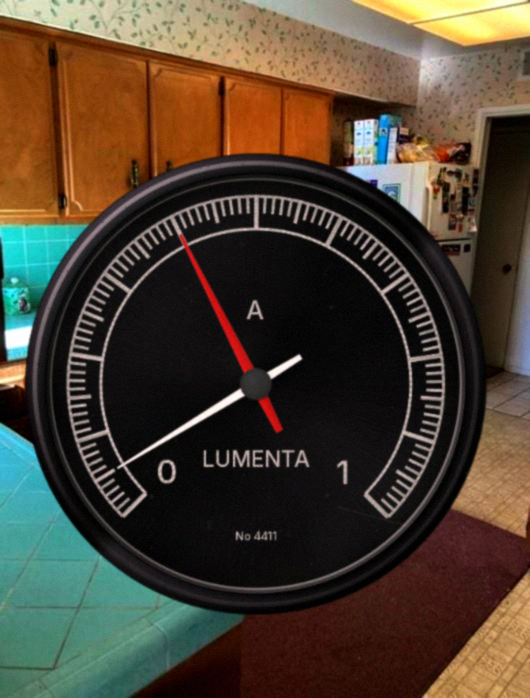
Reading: 0.4 A
